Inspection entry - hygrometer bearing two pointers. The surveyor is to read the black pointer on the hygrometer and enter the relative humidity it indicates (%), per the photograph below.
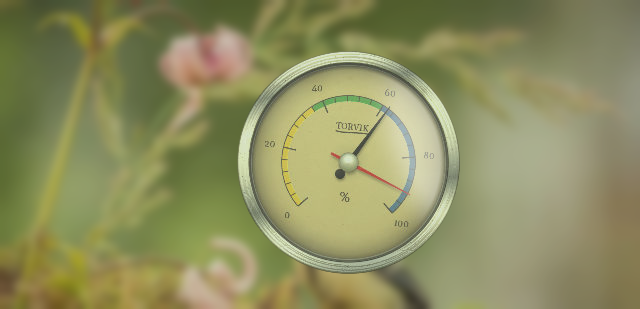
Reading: 62 %
